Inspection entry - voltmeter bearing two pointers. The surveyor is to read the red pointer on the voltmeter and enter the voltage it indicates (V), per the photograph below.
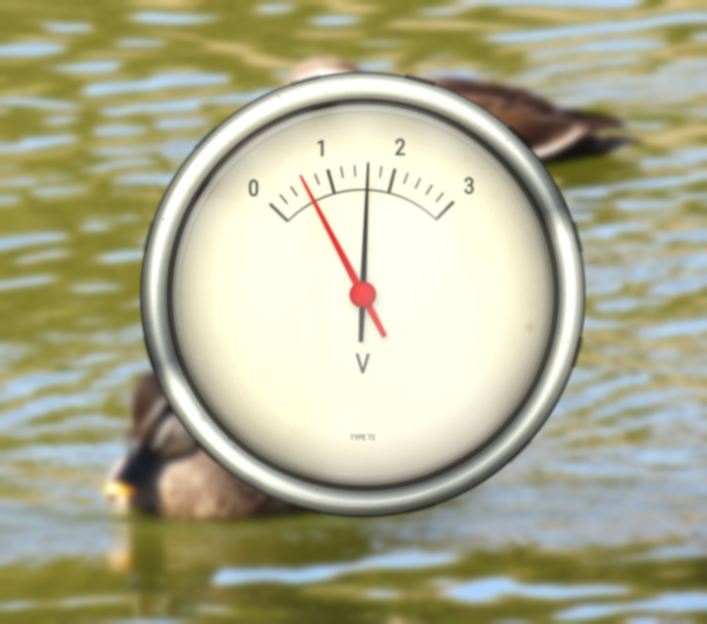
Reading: 0.6 V
